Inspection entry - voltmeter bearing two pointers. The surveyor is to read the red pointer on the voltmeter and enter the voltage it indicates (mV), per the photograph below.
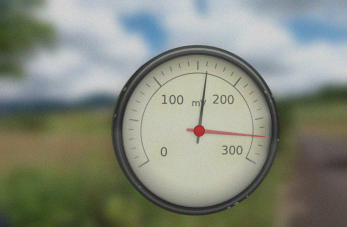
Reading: 270 mV
